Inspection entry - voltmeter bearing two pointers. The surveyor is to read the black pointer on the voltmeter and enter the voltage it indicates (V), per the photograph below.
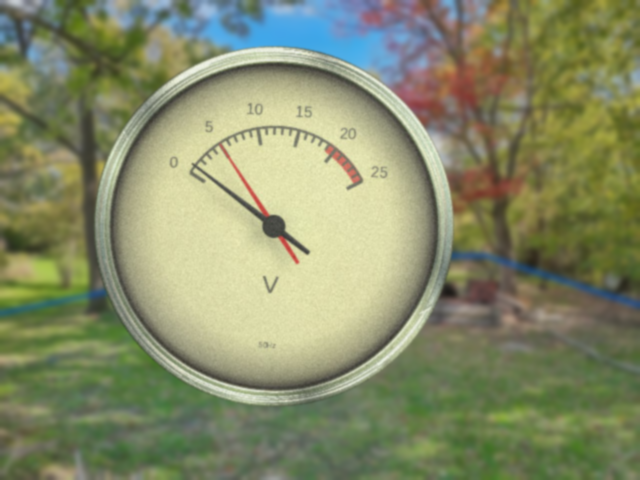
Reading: 1 V
